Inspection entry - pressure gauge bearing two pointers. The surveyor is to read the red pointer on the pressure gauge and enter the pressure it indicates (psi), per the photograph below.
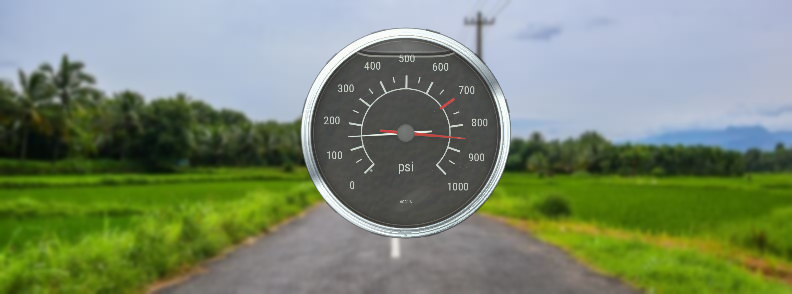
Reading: 850 psi
